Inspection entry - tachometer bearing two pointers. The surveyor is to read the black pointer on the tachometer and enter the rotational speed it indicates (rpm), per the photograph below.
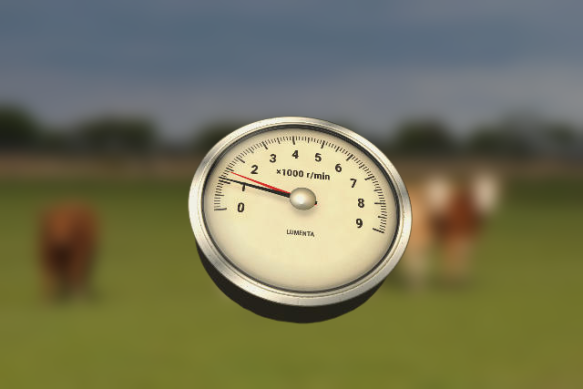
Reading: 1000 rpm
